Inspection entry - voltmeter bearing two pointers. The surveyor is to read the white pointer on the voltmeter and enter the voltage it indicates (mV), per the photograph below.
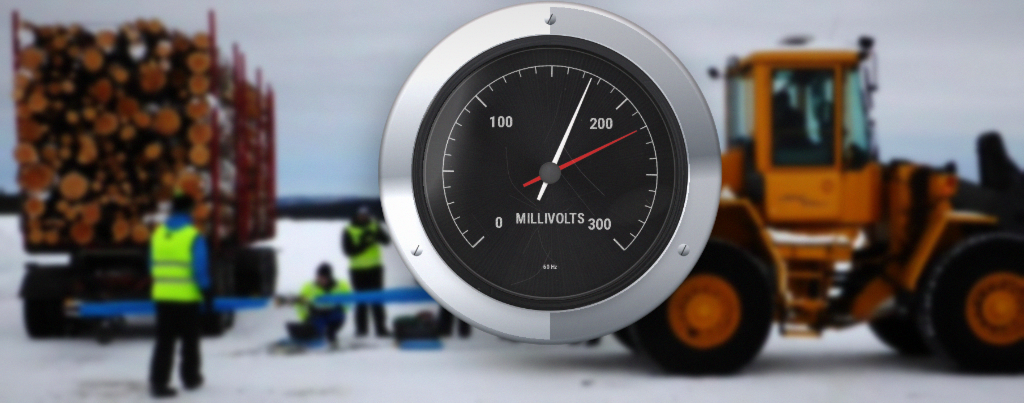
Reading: 175 mV
